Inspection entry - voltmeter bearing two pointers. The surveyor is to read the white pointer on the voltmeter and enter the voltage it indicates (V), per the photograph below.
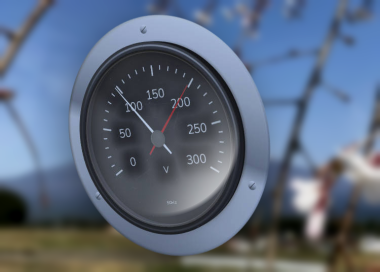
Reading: 100 V
